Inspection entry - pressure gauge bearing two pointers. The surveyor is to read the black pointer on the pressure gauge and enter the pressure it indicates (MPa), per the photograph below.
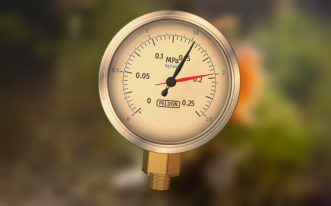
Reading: 0.15 MPa
